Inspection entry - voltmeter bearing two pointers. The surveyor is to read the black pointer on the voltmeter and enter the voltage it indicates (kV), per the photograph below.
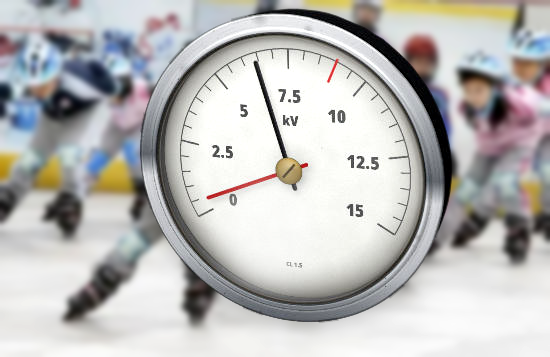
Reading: 6.5 kV
